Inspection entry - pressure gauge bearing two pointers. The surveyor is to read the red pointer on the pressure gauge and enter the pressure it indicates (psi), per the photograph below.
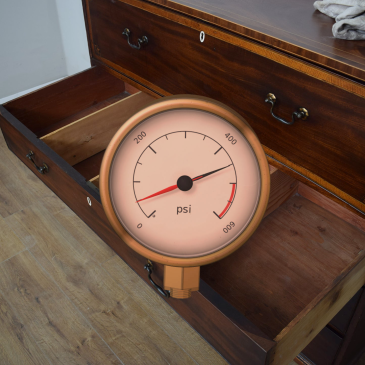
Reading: 50 psi
